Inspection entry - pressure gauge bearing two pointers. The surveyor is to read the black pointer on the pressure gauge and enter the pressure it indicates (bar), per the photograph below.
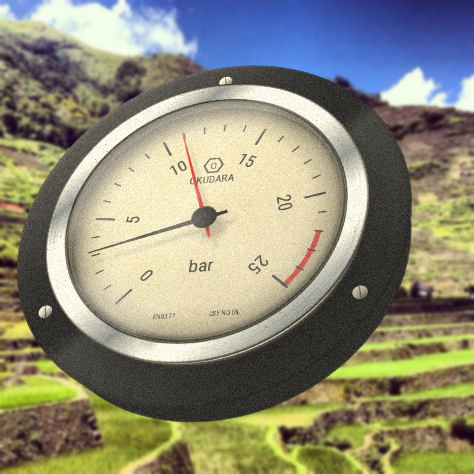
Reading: 3 bar
